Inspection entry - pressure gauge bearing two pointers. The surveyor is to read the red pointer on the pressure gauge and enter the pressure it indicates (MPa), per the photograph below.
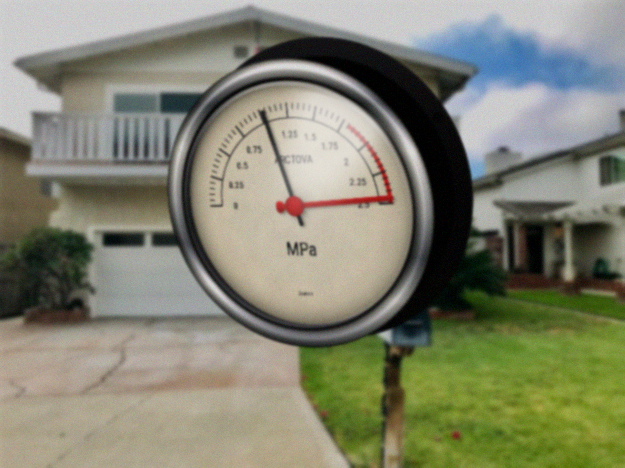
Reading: 2.45 MPa
